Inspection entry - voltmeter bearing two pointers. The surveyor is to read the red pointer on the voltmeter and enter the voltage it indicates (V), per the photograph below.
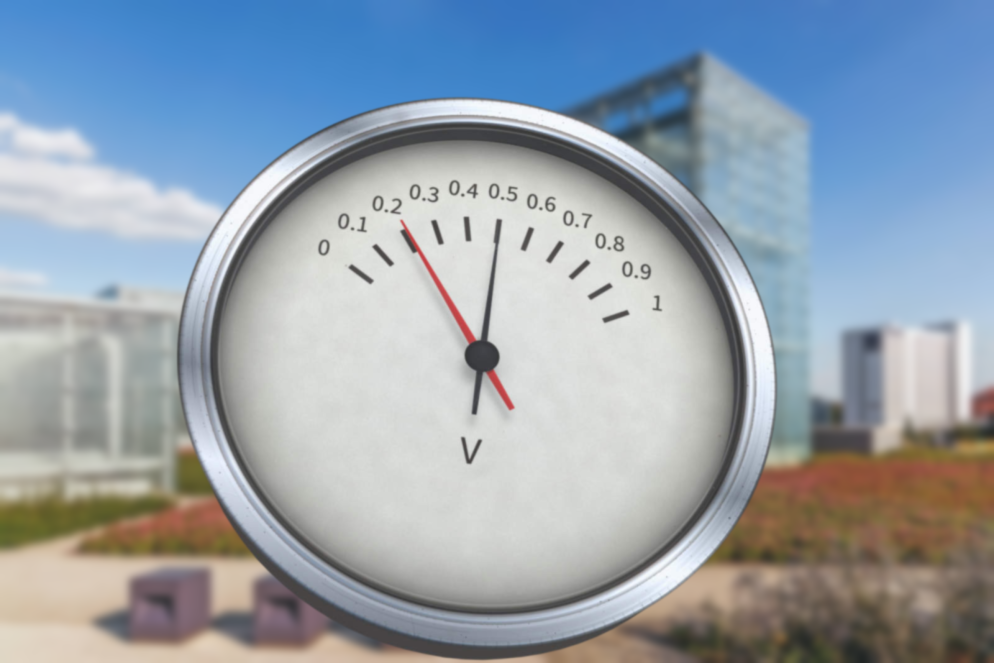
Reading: 0.2 V
